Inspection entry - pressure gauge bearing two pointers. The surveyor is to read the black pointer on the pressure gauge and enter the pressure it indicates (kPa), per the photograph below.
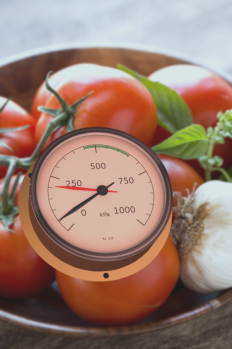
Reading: 50 kPa
